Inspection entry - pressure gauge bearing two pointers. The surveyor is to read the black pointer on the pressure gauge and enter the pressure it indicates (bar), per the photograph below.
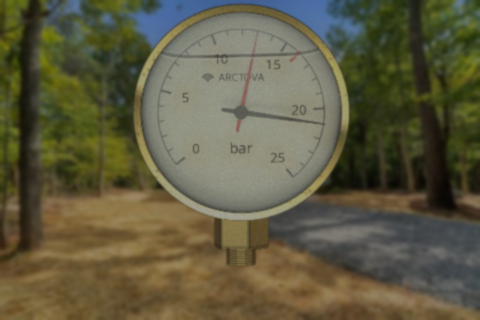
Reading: 21 bar
